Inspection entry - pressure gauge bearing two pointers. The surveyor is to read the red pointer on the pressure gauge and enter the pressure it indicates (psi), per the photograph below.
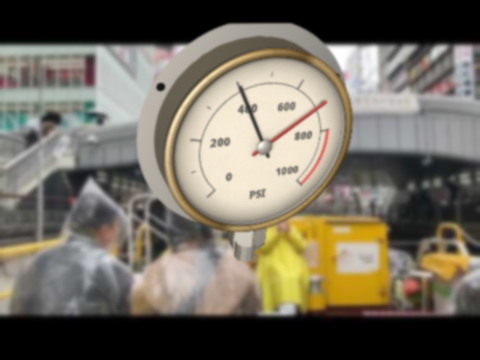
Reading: 700 psi
